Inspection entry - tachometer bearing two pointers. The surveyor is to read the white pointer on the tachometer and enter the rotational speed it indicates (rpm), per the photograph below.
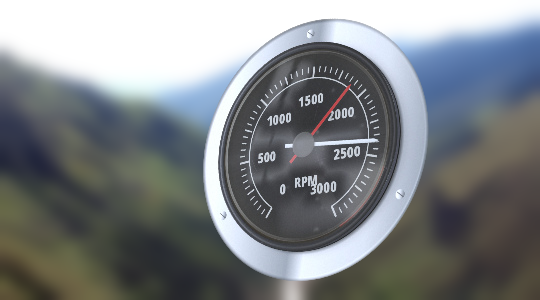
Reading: 2400 rpm
